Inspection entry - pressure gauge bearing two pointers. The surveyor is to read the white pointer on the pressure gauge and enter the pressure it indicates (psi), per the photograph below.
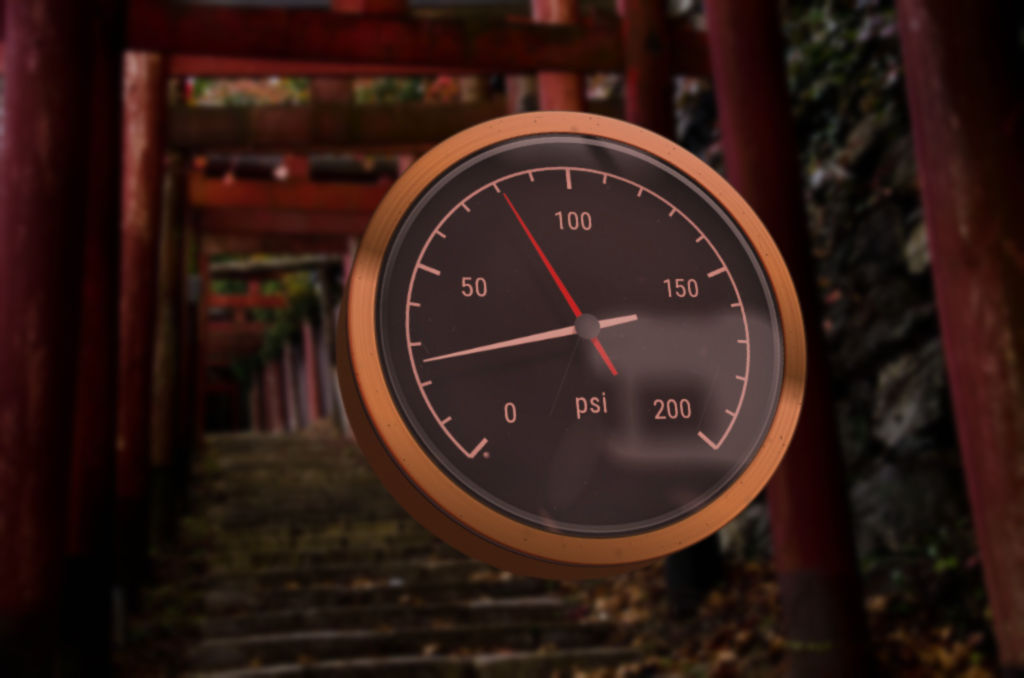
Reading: 25 psi
